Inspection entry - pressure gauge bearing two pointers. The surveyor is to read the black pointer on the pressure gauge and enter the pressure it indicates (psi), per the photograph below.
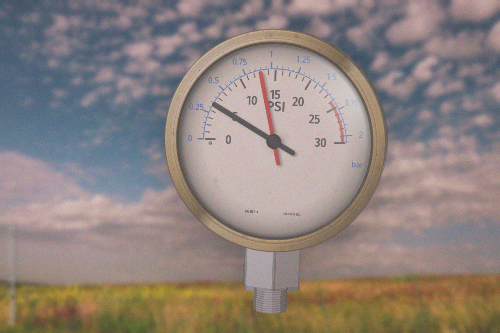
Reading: 5 psi
